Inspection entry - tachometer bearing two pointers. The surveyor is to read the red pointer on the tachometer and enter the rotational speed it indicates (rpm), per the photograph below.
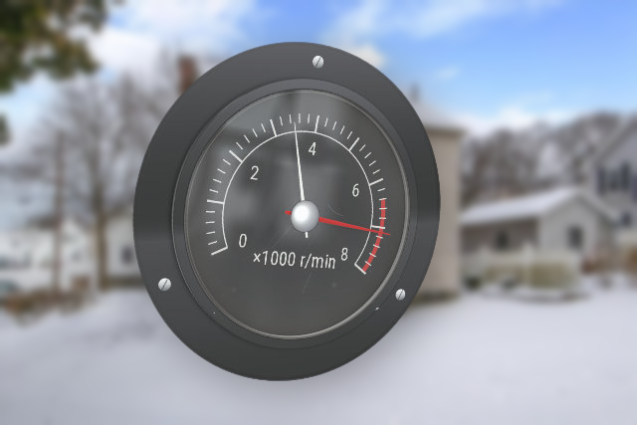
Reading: 7100 rpm
